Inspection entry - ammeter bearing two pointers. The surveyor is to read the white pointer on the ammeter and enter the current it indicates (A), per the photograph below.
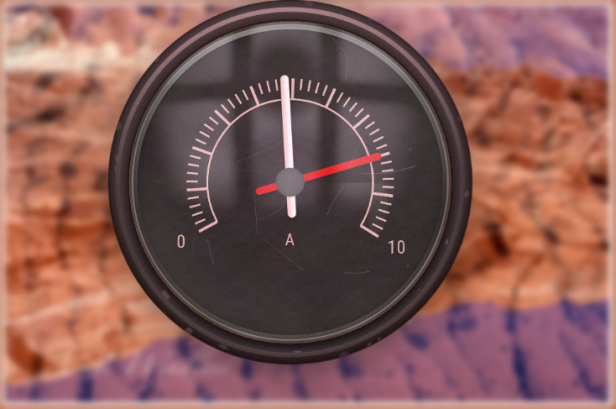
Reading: 4.8 A
